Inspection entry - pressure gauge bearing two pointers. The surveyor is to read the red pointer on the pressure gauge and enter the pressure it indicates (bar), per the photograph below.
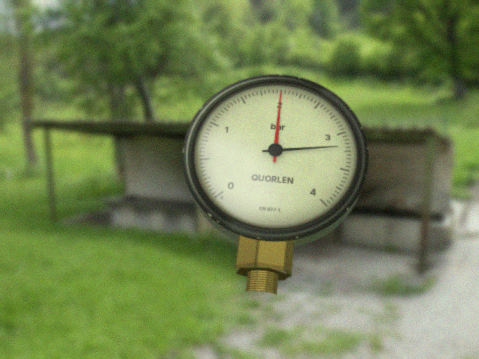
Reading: 2 bar
